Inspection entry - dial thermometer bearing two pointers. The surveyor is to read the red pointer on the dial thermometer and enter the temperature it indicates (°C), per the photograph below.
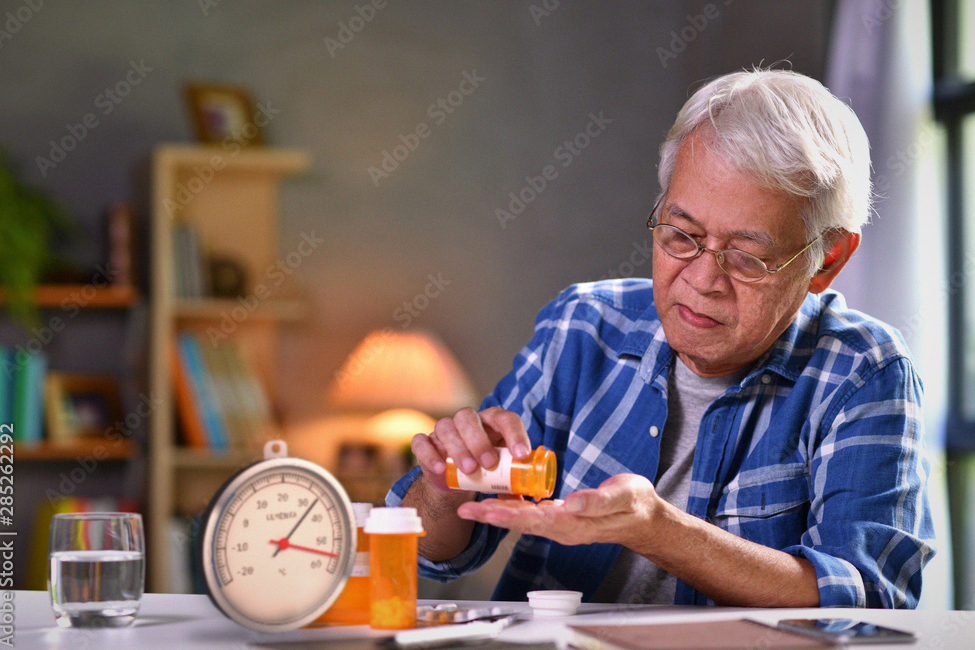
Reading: 55 °C
